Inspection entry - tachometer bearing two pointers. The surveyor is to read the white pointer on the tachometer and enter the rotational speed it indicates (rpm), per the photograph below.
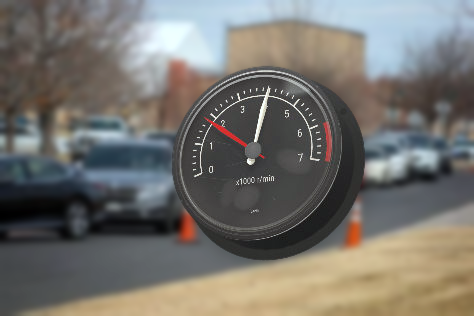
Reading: 4000 rpm
